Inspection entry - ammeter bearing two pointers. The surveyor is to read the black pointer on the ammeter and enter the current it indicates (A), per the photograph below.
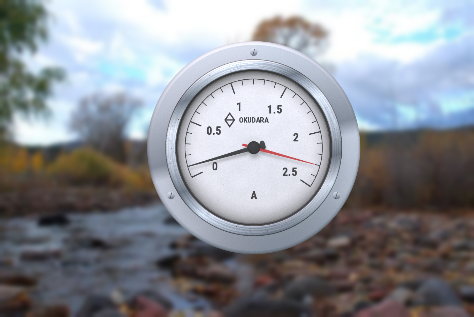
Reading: 0.1 A
